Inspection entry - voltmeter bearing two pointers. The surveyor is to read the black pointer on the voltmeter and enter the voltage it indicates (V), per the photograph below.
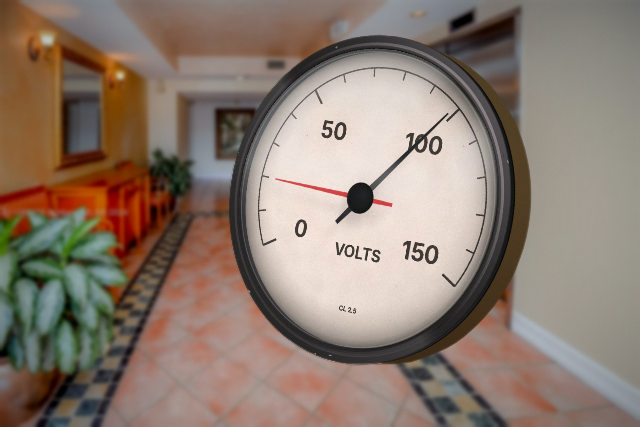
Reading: 100 V
